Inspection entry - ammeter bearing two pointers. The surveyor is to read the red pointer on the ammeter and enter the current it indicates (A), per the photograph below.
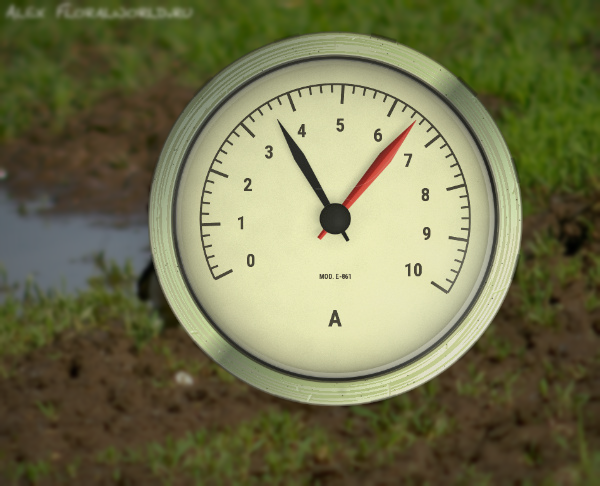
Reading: 6.5 A
